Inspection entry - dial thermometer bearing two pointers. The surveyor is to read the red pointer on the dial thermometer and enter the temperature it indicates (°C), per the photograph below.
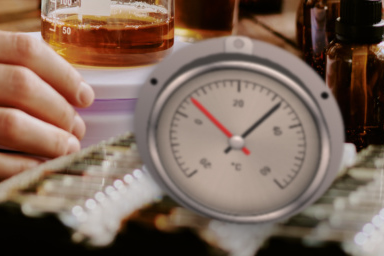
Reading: 6 °C
